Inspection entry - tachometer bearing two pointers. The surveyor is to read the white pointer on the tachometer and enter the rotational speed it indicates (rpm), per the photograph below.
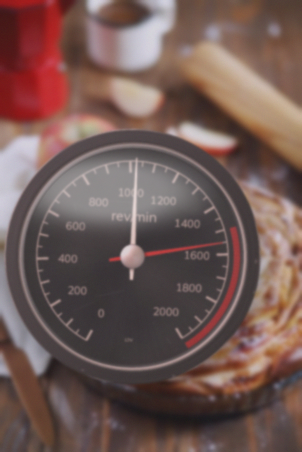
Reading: 1025 rpm
